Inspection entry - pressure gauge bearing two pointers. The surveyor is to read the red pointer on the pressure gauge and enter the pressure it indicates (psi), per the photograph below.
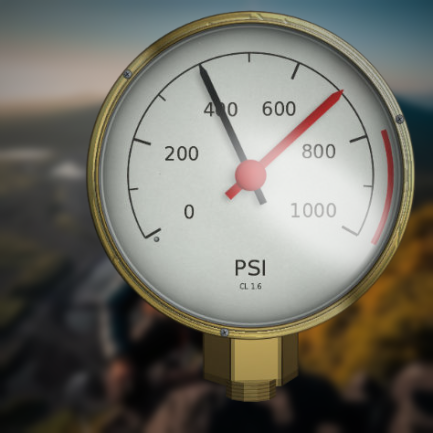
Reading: 700 psi
